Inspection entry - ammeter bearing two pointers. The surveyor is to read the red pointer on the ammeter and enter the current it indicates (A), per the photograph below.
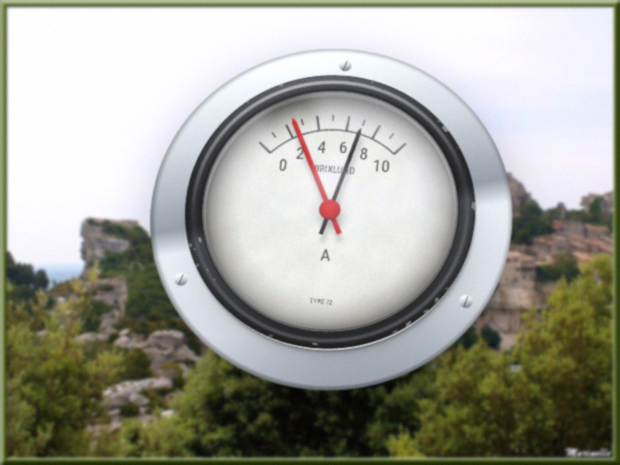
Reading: 2.5 A
